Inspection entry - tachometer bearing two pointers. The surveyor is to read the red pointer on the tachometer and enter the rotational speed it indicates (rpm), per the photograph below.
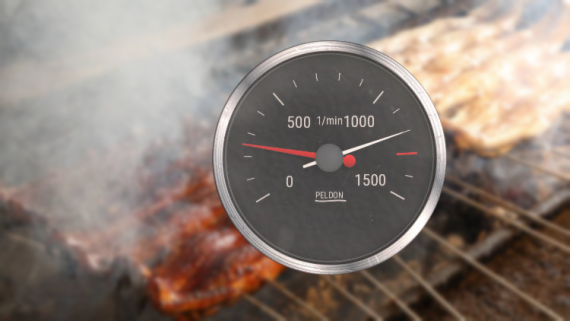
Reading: 250 rpm
